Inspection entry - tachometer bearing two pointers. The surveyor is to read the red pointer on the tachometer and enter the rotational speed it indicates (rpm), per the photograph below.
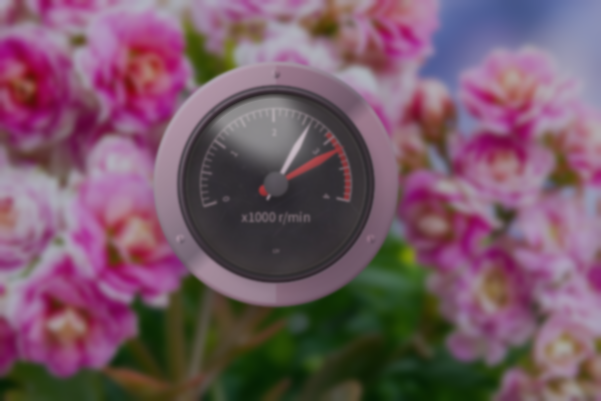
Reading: 3200 rpm
